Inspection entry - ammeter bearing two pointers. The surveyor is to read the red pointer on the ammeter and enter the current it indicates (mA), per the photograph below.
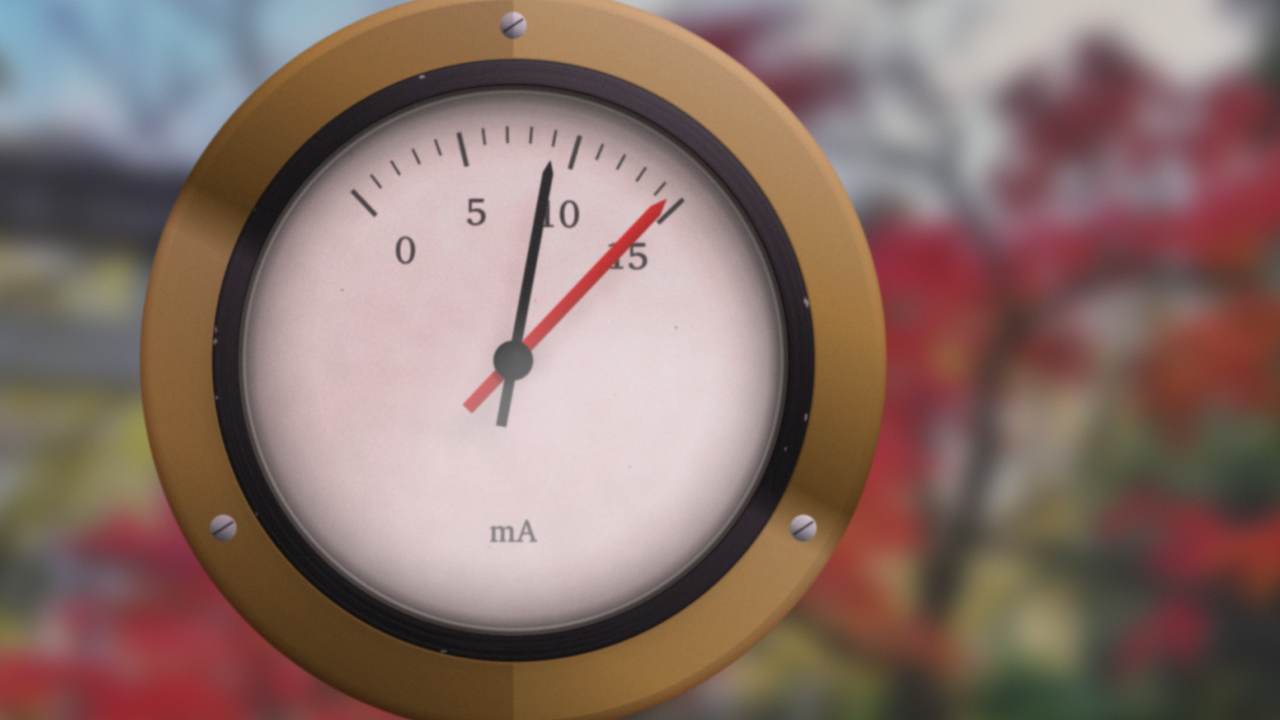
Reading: 14.5 mA
